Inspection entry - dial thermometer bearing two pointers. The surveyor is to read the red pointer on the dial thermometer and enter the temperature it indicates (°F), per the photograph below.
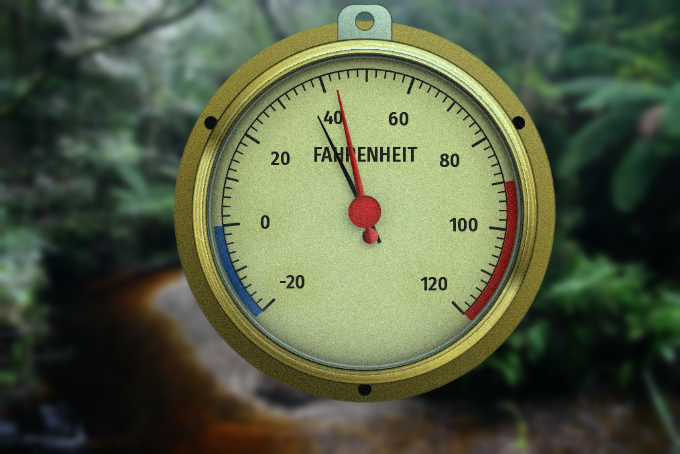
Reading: 43 °F
